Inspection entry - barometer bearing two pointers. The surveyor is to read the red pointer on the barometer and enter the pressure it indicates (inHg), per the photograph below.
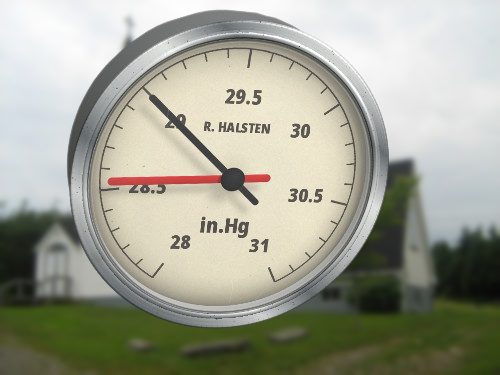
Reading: 28.55 inHg
